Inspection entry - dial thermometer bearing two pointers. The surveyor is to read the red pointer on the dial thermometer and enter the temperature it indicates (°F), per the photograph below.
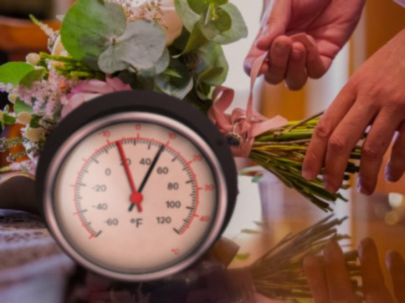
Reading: 20 °F
